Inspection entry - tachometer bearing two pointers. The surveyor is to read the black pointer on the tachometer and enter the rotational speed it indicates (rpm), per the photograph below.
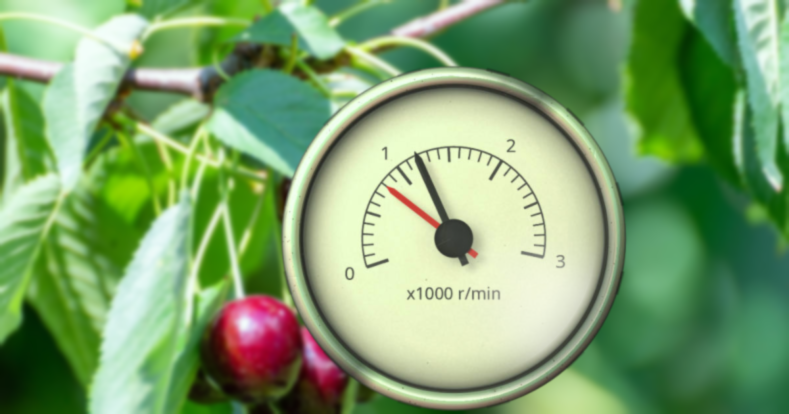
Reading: 1200 rpm
